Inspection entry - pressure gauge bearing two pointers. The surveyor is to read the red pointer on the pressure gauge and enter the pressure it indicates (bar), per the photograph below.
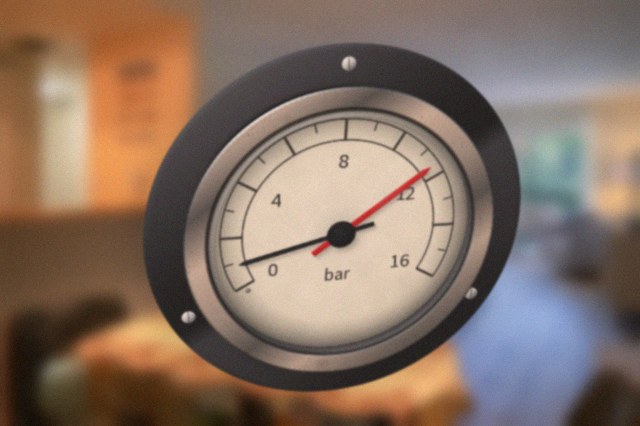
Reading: 11.5 bar
